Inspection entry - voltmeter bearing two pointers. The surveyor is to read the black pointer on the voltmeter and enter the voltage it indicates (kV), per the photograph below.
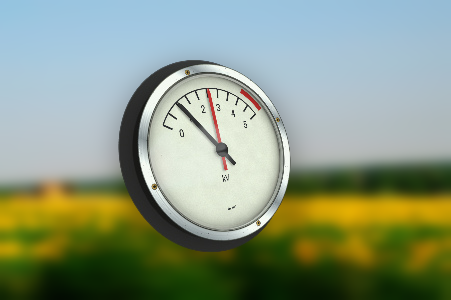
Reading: 1 kV
